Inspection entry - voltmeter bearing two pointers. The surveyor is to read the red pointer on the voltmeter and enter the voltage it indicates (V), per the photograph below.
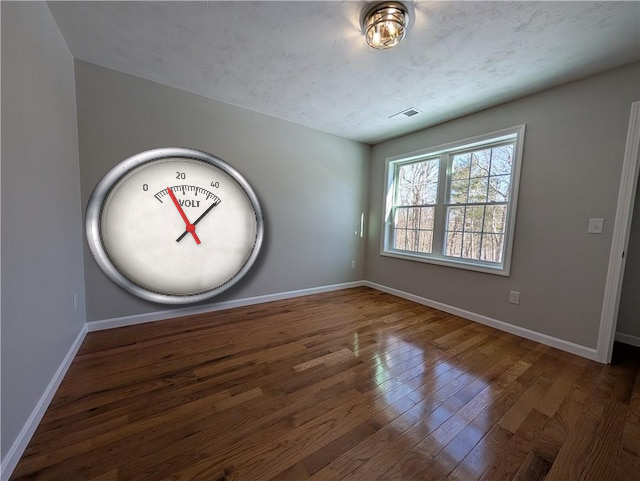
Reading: 10 V
